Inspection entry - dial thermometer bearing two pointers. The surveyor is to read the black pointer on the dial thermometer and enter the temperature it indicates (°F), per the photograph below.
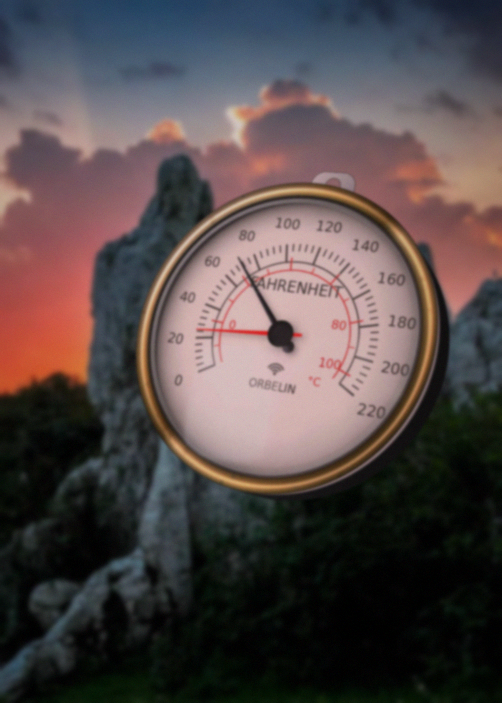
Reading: 72 °F
